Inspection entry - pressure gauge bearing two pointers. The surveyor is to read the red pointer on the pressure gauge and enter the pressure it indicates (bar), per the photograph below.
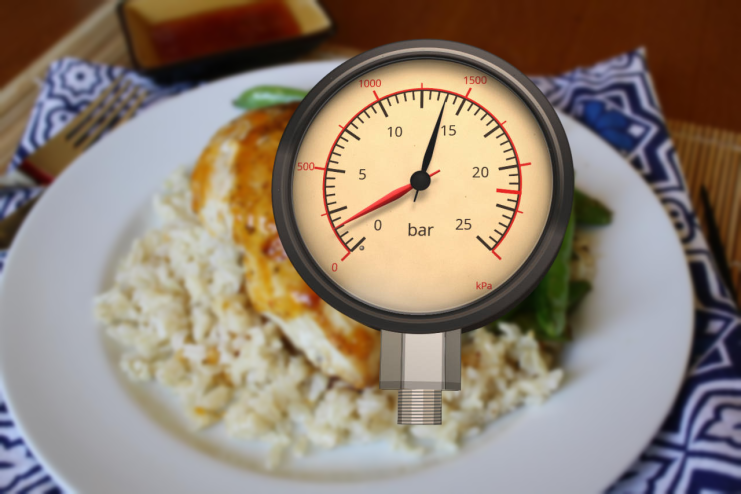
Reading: 1.5 bar
